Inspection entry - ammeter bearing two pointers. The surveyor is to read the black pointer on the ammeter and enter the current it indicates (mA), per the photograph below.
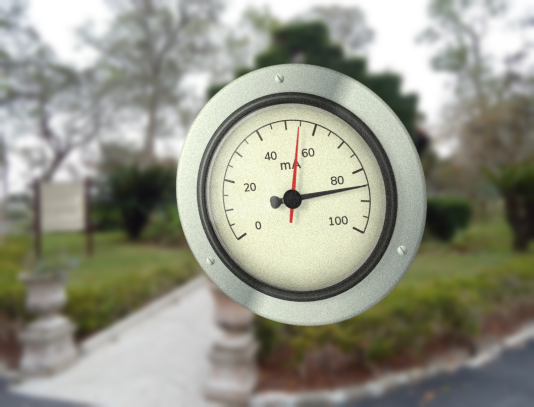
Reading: 85 mA
